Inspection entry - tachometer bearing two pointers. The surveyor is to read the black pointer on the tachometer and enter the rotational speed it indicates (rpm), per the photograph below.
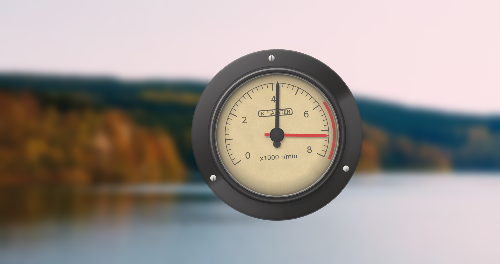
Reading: 4200 rpm
